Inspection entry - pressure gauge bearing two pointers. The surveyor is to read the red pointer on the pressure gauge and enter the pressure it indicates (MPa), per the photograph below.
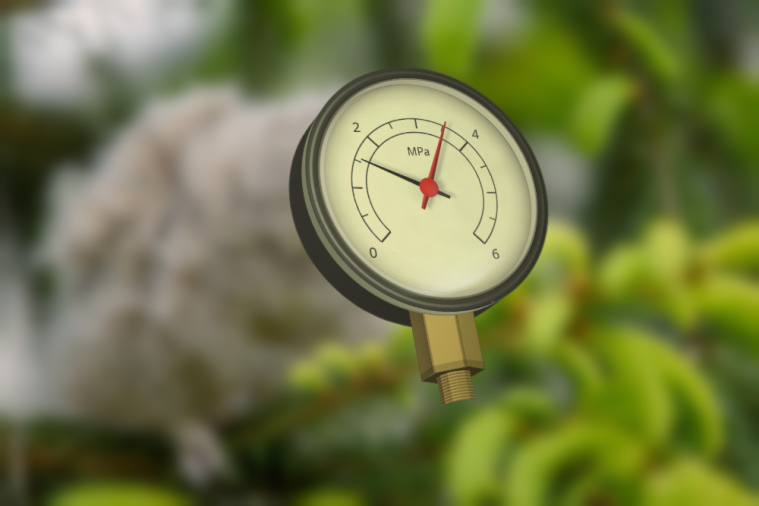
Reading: 3.5 MPa
